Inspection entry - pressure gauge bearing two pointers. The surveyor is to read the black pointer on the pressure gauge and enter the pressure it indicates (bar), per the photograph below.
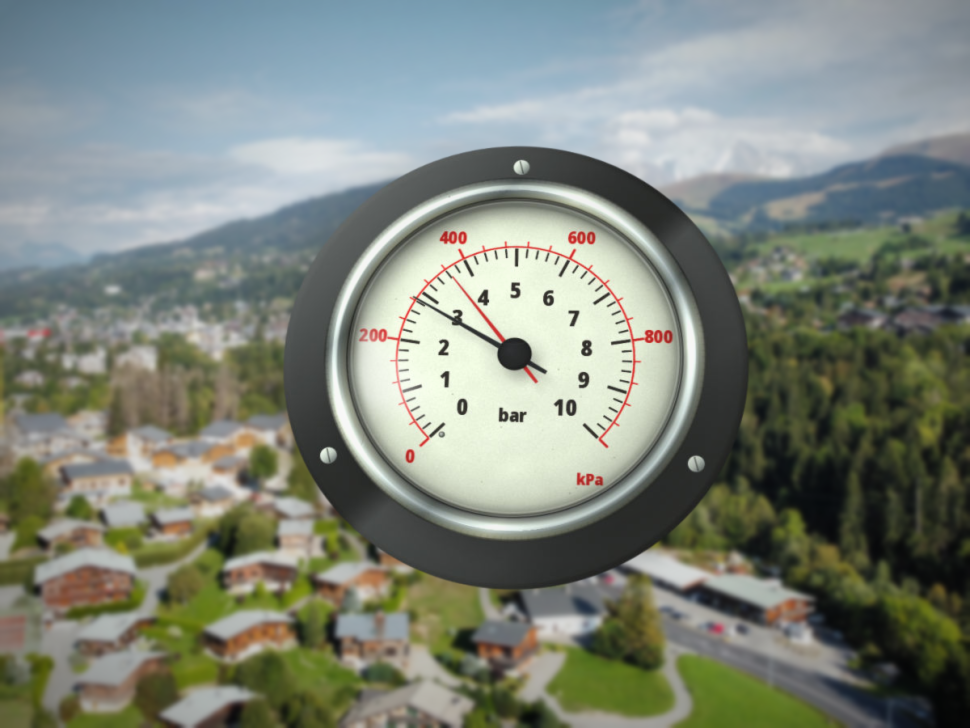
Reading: 2.8 bar
